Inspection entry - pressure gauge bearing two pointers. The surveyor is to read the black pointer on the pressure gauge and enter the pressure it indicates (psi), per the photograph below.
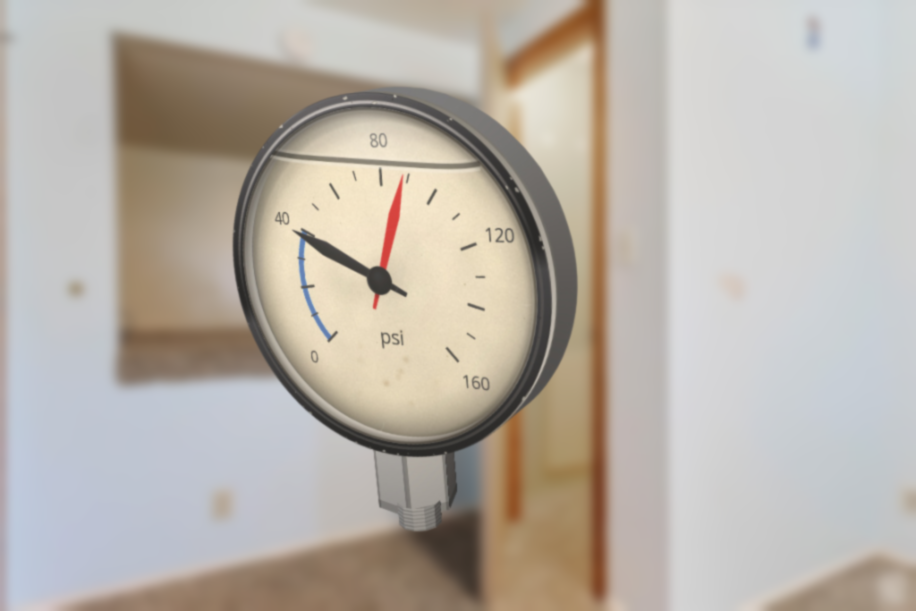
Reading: 40 psi
